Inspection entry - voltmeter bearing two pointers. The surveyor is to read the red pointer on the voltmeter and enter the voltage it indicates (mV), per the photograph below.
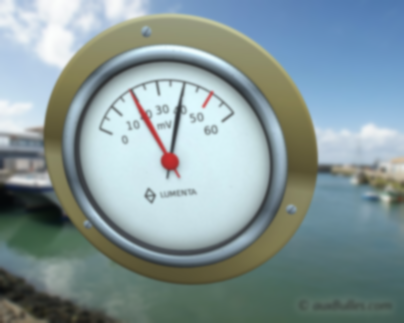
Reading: 20 mV
